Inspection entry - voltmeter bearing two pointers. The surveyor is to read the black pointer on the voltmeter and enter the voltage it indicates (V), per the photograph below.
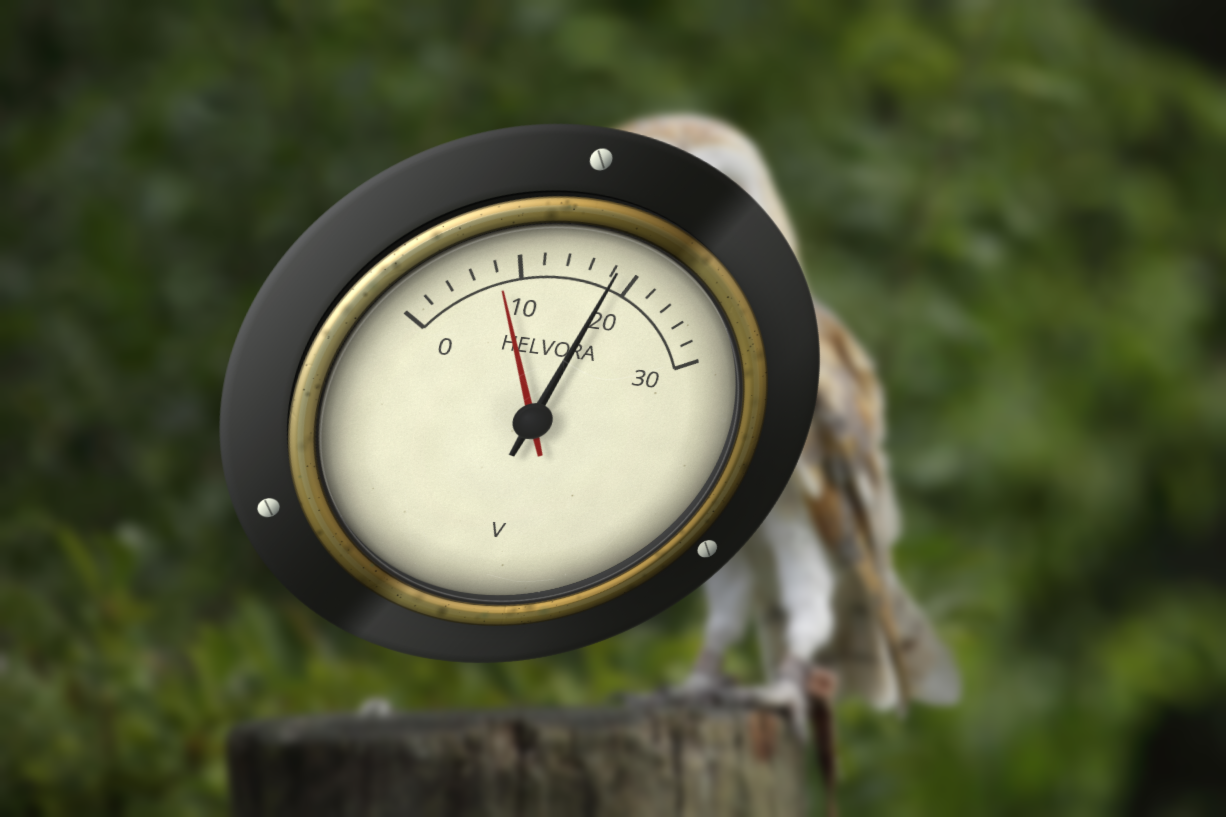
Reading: 18 V
